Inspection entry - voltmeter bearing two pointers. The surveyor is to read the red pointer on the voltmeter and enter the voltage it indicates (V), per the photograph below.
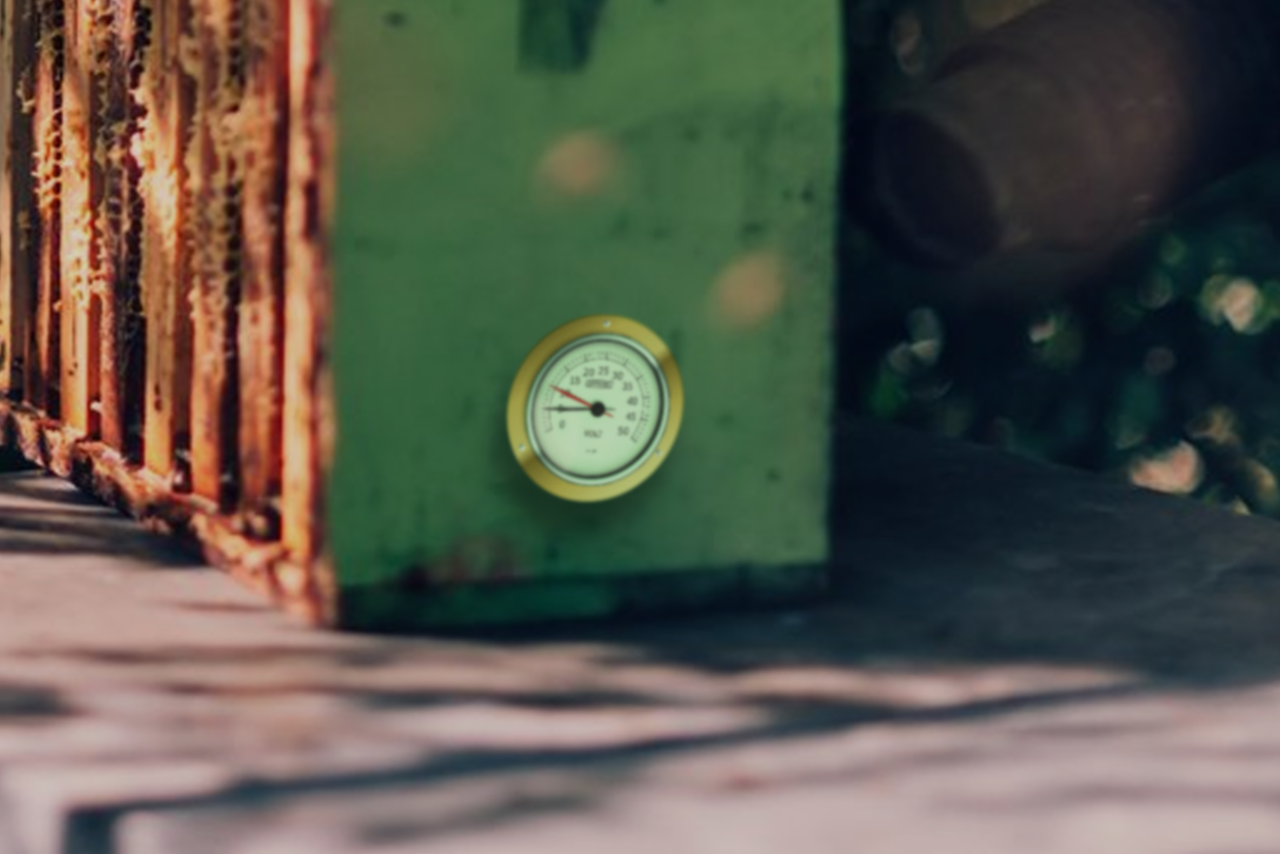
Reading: 10 V
